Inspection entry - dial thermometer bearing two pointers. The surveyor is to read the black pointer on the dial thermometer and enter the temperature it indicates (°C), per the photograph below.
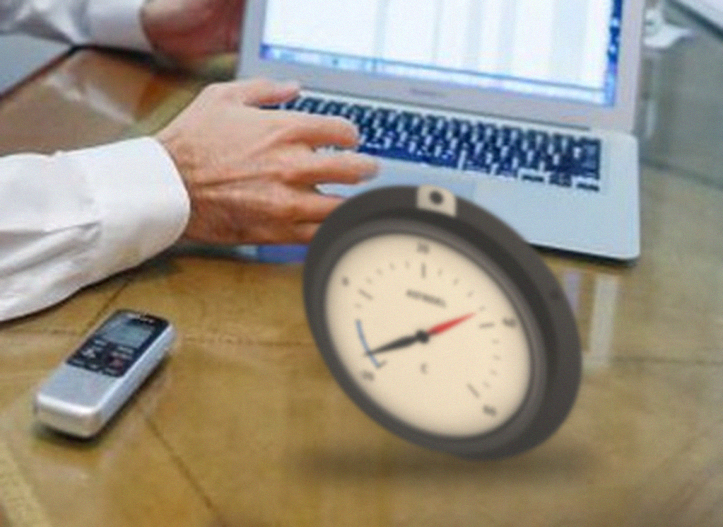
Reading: -16 °C
